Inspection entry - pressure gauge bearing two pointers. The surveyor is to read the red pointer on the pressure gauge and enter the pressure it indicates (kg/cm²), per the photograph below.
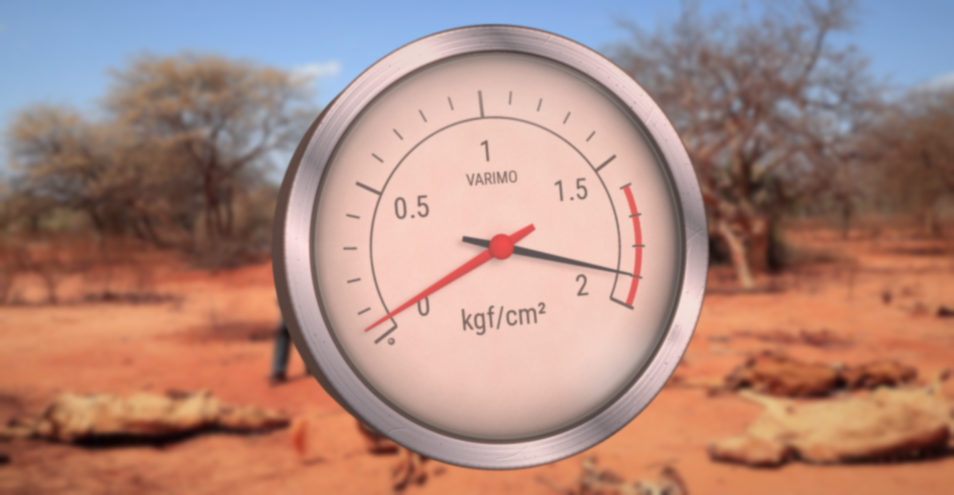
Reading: 0.05 kg/cm²
